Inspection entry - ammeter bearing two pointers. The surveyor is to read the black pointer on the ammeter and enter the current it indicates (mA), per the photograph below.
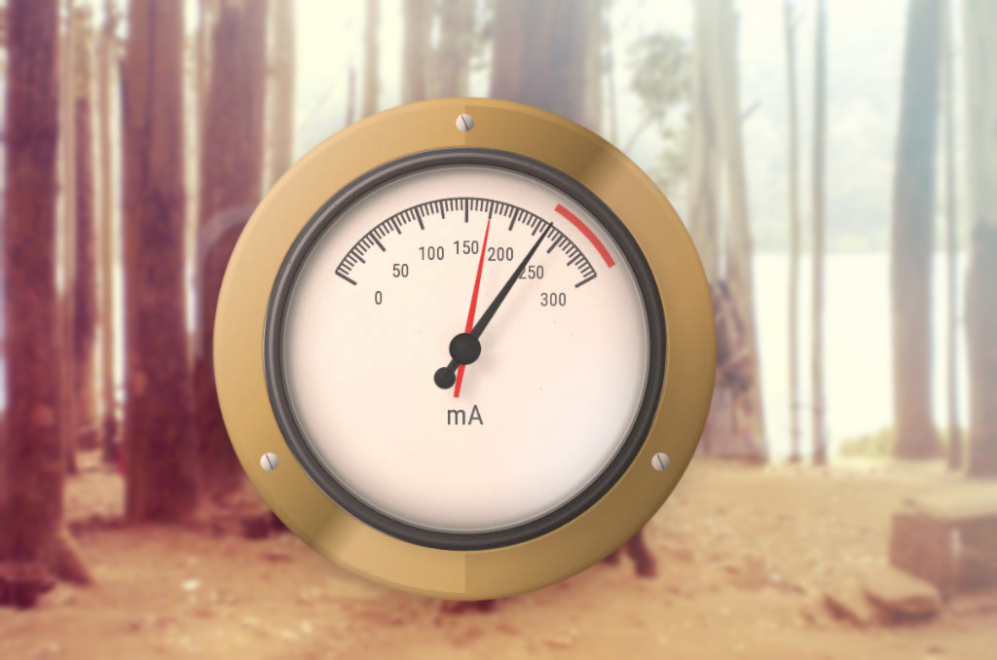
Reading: 235 mA
